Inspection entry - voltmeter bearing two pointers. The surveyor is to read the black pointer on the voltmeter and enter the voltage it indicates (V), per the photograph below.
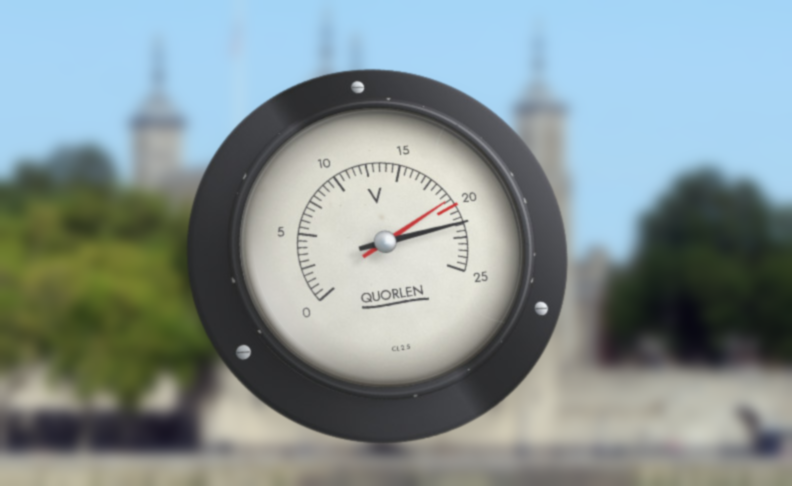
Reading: 21.5 V
